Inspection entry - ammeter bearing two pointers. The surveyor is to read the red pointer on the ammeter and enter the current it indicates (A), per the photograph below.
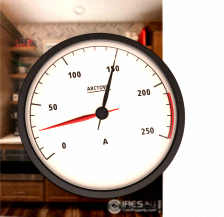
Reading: 25 A
